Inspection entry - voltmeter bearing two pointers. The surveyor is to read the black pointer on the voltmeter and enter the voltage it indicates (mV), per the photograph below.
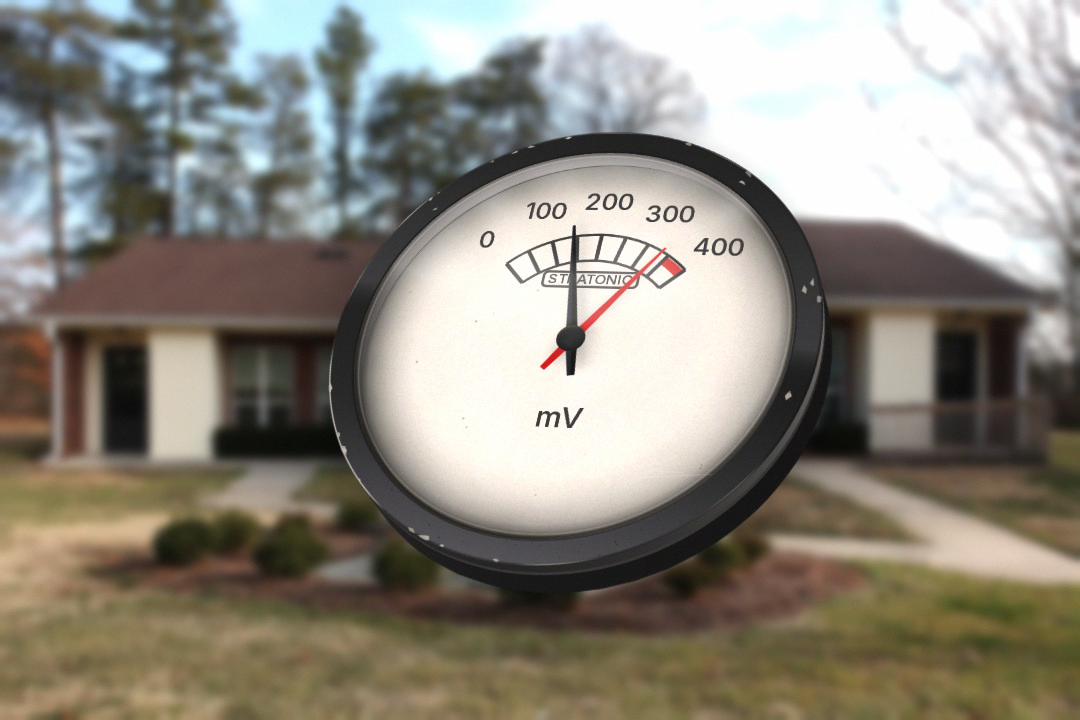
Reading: 150 mV
